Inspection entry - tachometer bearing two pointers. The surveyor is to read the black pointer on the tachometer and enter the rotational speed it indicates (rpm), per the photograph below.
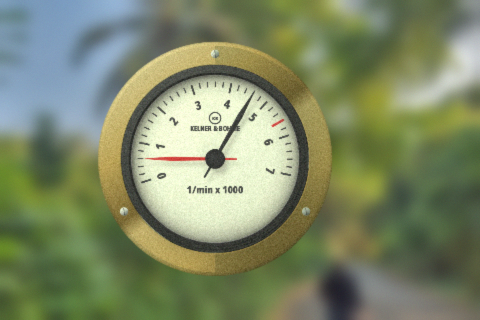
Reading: 4600 rpm
